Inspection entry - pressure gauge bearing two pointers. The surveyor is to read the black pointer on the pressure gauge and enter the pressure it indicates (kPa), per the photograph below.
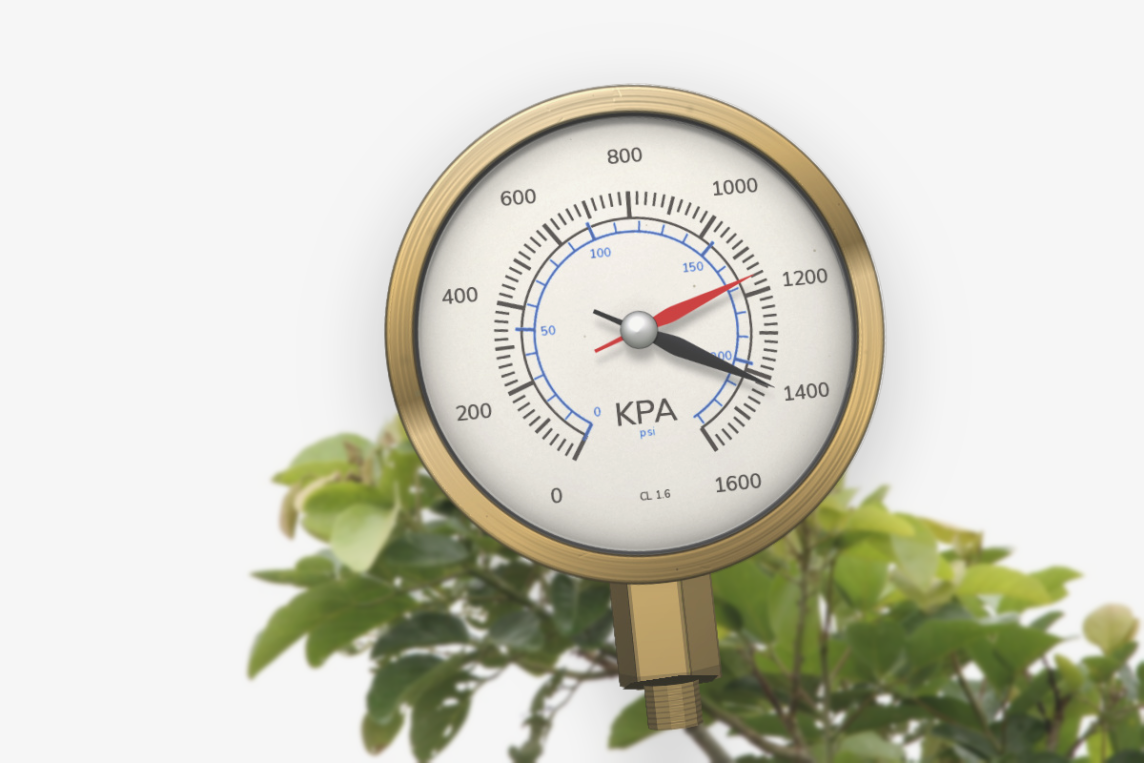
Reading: 1420 kPa
